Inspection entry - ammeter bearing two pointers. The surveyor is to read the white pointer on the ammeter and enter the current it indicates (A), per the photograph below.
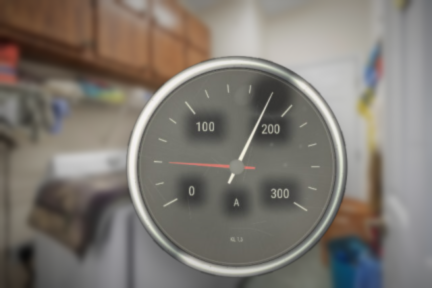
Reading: 180 A
